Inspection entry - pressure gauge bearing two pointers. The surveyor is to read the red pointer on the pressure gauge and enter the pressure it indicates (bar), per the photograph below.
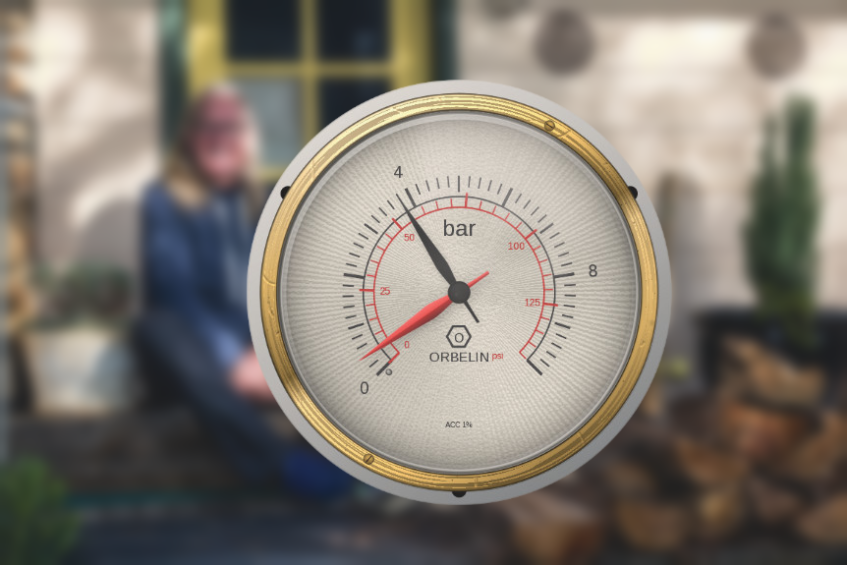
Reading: 0.4 bar
